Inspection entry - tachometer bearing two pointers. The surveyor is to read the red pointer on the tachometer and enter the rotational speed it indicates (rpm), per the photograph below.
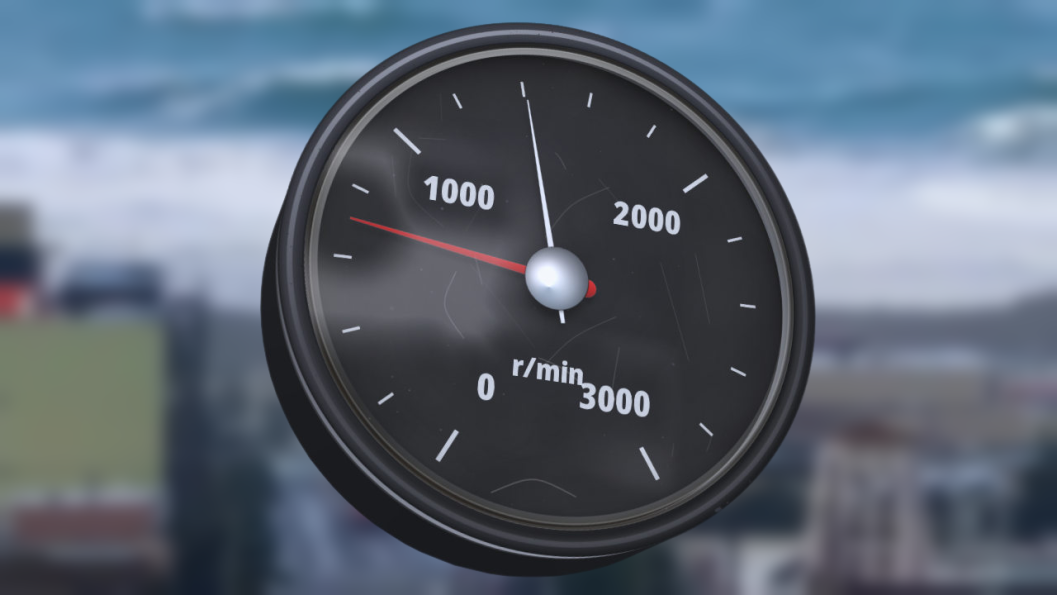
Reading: 700 rpm
